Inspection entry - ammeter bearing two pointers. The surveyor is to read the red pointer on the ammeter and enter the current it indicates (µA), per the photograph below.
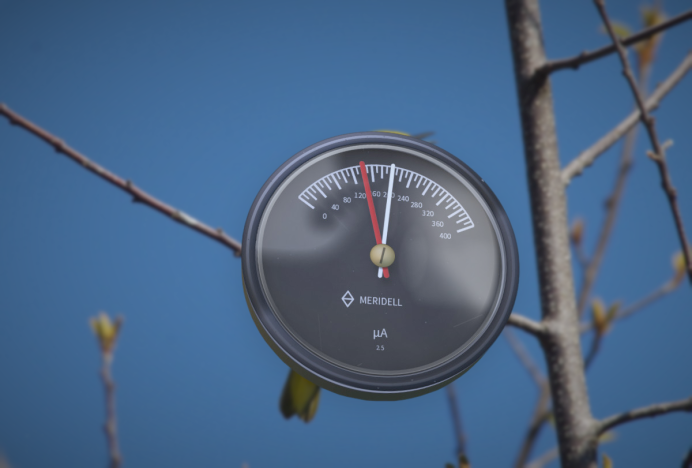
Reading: 140 µA
